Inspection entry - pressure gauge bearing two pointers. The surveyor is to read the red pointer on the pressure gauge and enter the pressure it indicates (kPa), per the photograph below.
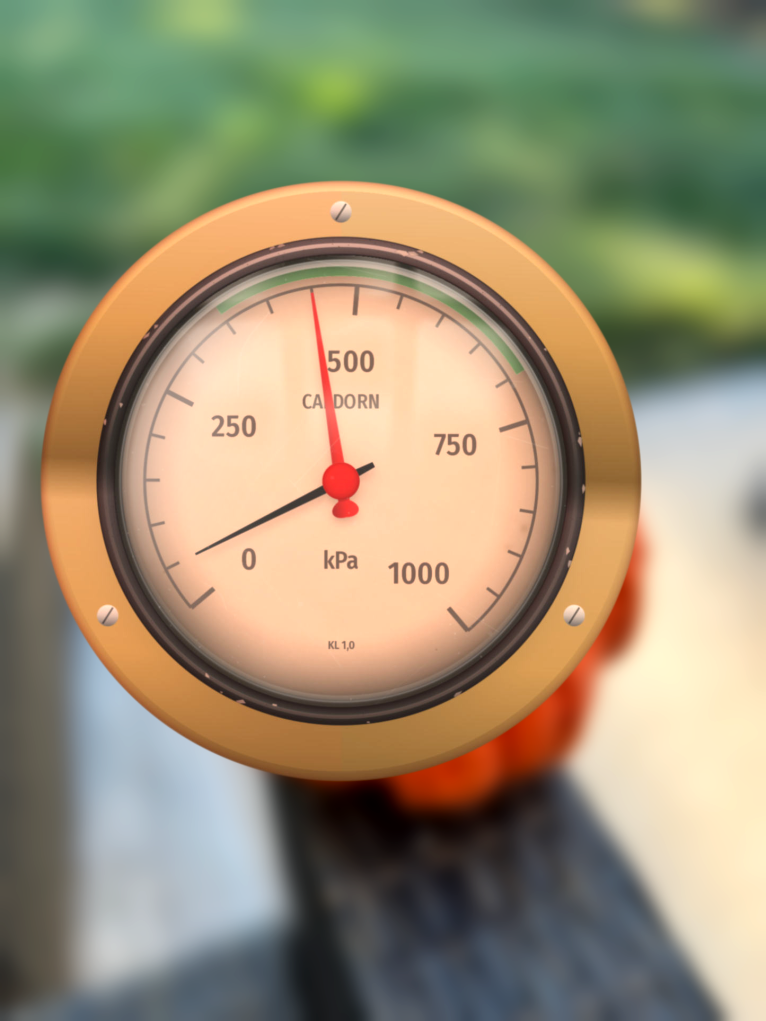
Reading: 450 kPa
